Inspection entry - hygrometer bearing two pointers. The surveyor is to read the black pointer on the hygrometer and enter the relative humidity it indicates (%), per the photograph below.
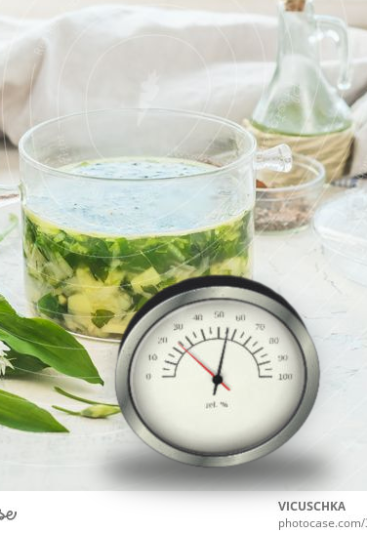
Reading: 55 %
